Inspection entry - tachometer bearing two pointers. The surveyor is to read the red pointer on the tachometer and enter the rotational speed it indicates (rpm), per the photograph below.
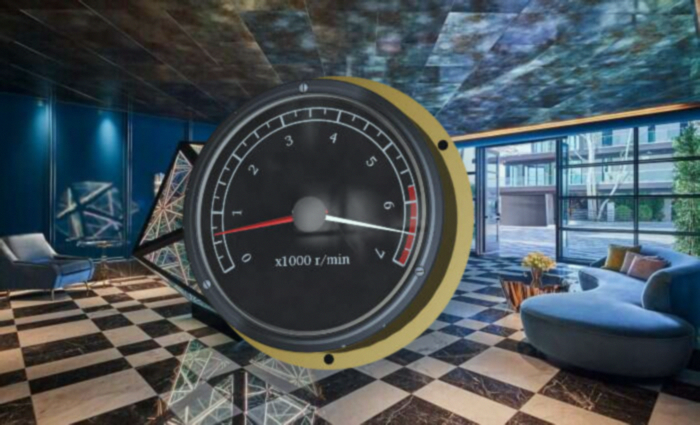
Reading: 625 rpm
